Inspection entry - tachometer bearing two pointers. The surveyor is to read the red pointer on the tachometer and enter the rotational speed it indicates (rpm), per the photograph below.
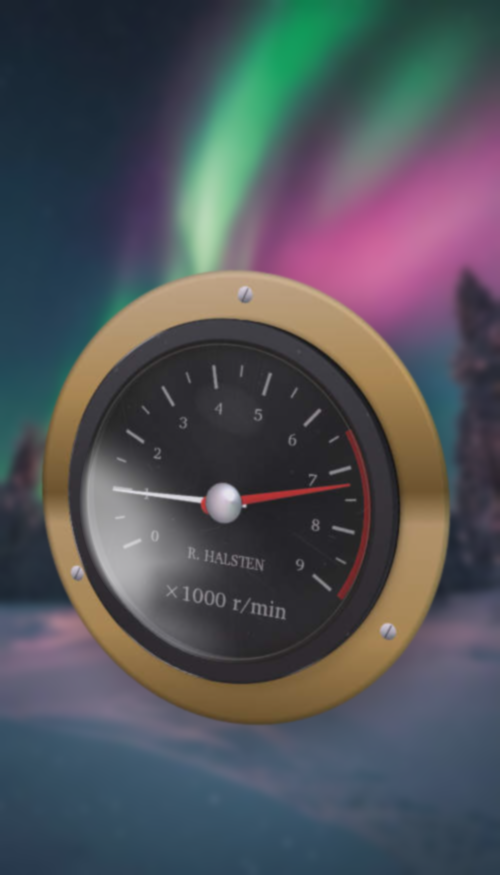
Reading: 7250 rpm
